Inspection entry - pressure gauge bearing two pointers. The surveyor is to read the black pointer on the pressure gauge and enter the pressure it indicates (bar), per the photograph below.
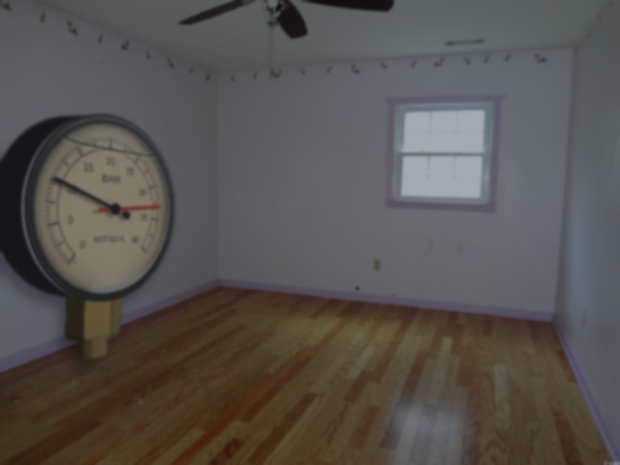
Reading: 10 bar
